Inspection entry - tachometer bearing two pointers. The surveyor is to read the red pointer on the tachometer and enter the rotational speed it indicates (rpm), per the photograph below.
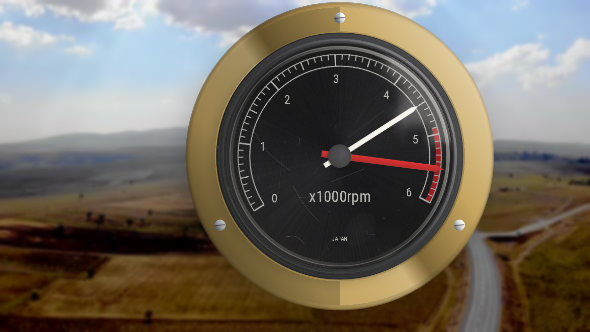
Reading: 5500 rpm
